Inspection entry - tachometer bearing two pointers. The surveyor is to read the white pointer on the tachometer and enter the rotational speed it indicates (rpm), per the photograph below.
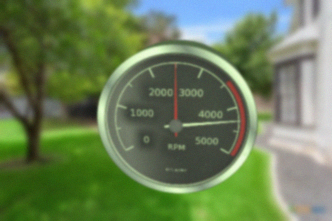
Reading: 4250 rpm
